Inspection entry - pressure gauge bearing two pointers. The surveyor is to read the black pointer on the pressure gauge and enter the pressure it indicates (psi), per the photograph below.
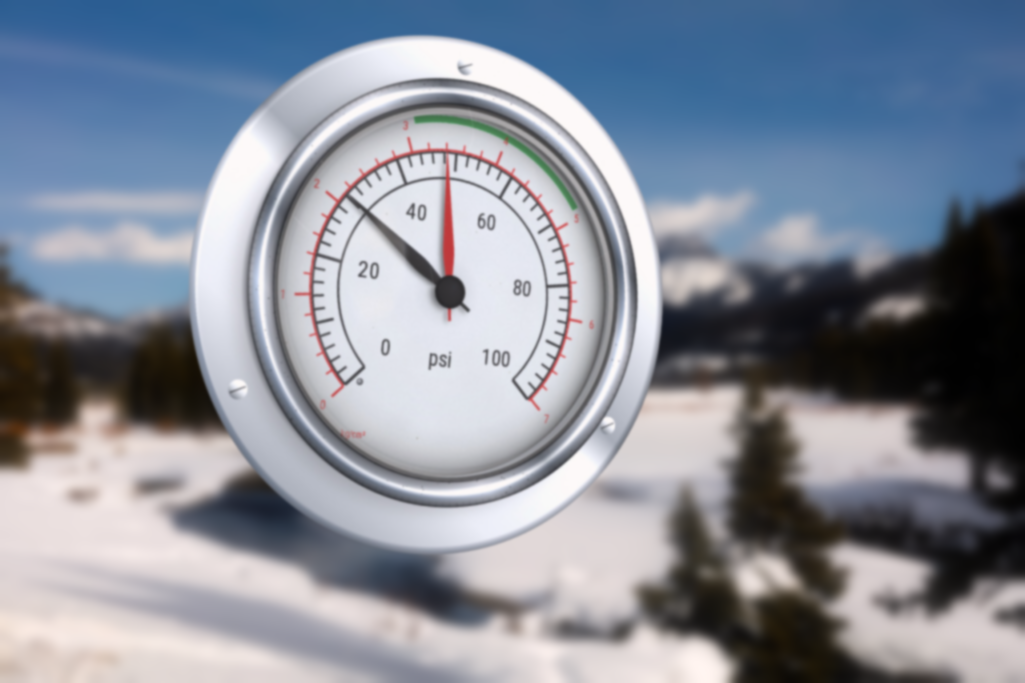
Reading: 30 psi
